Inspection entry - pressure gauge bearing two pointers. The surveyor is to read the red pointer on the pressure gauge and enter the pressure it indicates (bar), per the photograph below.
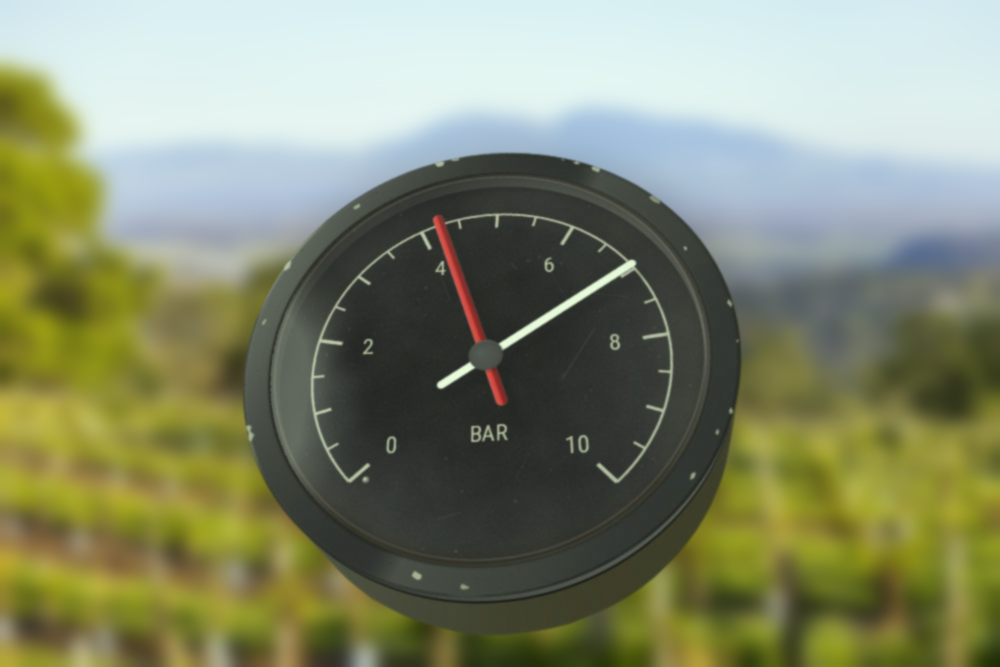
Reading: 4.25 bar
